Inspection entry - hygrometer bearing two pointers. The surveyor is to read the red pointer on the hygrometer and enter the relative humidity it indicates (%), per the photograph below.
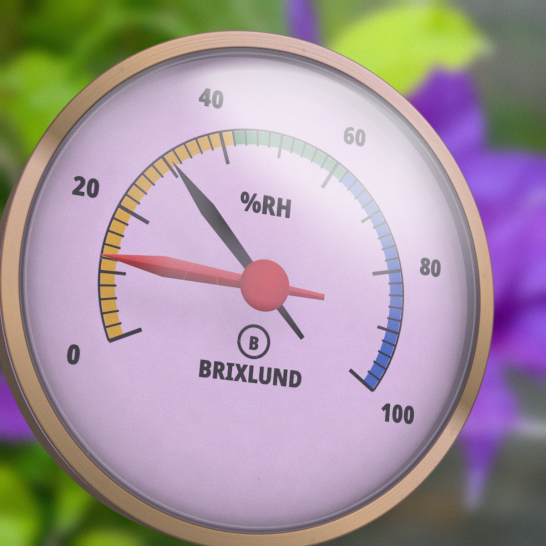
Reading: 12 %
